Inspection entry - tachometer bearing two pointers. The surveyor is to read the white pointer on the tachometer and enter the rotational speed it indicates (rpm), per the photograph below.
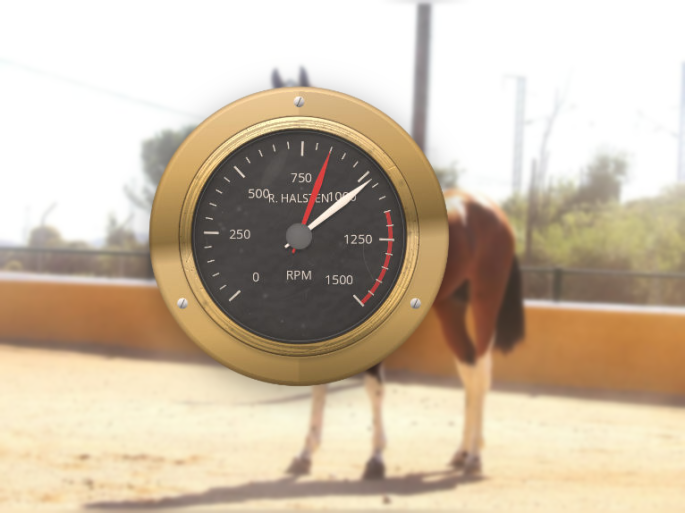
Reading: 1025 rpm
